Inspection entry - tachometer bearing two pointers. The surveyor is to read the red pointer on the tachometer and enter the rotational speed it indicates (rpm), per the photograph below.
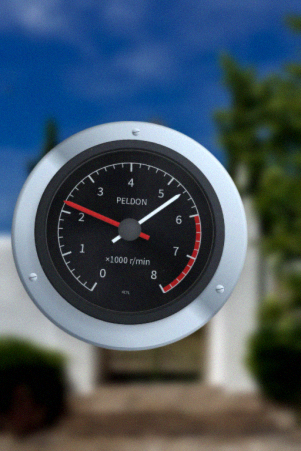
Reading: 2200 rpm
